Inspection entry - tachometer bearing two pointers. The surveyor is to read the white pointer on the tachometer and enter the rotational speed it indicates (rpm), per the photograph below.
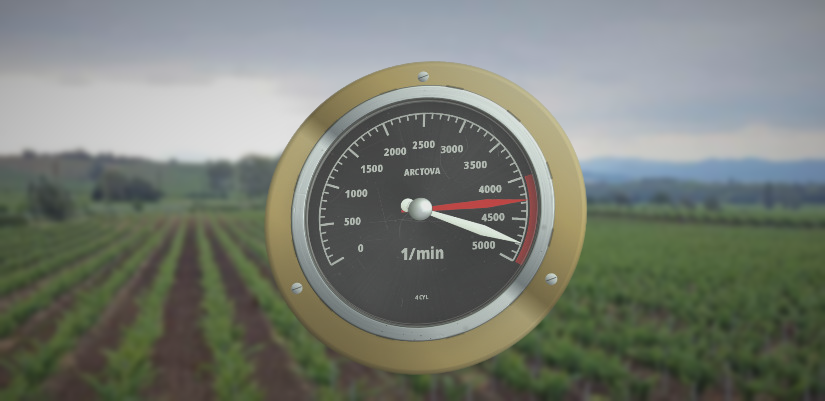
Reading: 4800 rpm
